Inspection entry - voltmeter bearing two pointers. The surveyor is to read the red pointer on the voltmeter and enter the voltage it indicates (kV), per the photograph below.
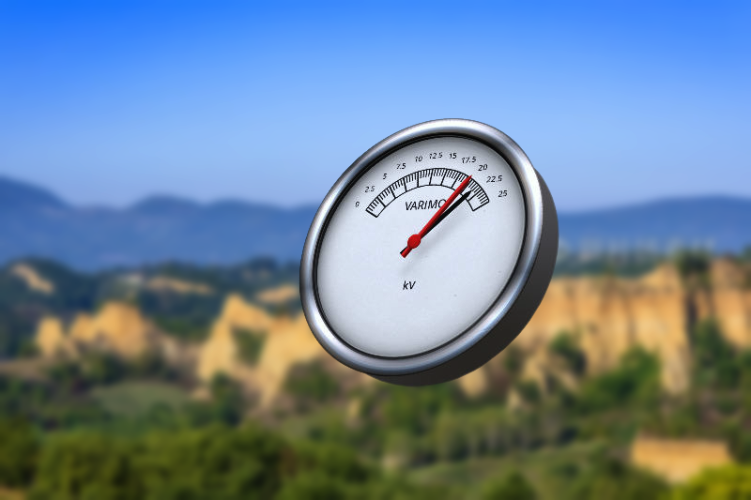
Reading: 20 kV
